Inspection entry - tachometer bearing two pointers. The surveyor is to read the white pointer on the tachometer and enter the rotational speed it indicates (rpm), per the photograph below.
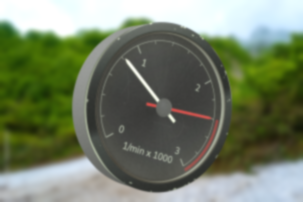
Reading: 800 rpm
